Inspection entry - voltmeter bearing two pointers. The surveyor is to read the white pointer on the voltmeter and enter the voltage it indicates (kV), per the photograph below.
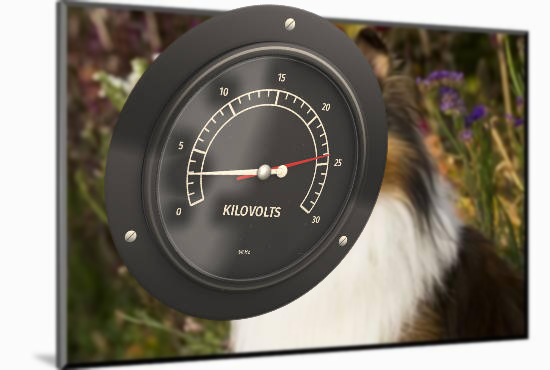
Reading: 3 kV
